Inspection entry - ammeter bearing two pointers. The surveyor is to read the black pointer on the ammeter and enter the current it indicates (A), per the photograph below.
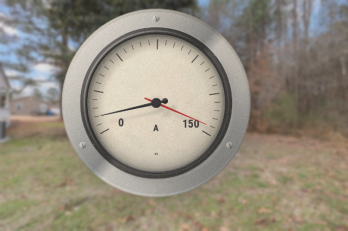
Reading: 10 A
